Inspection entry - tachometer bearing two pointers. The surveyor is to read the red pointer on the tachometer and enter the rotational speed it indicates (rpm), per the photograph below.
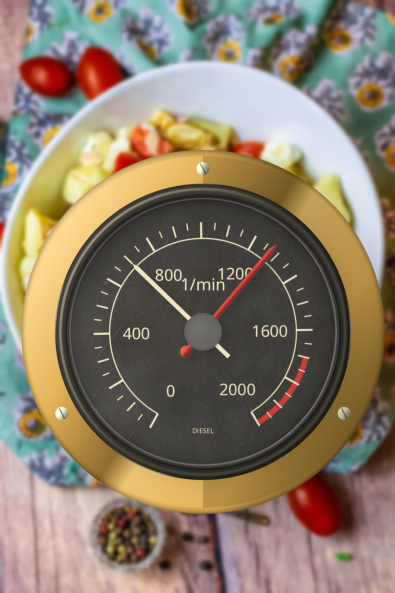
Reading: 1275 rpm
